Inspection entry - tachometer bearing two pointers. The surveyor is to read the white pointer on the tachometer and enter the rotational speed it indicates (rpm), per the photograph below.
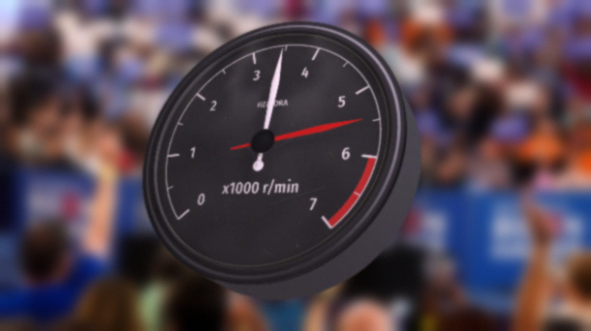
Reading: 3500 rpm
